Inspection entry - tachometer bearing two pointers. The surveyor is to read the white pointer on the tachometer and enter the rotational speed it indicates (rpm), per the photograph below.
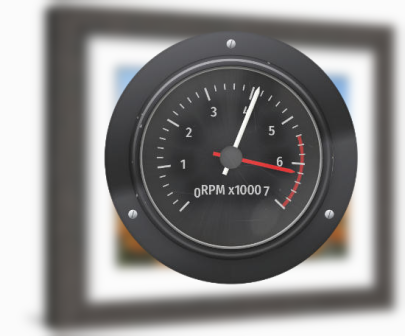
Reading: 4100 rpm
